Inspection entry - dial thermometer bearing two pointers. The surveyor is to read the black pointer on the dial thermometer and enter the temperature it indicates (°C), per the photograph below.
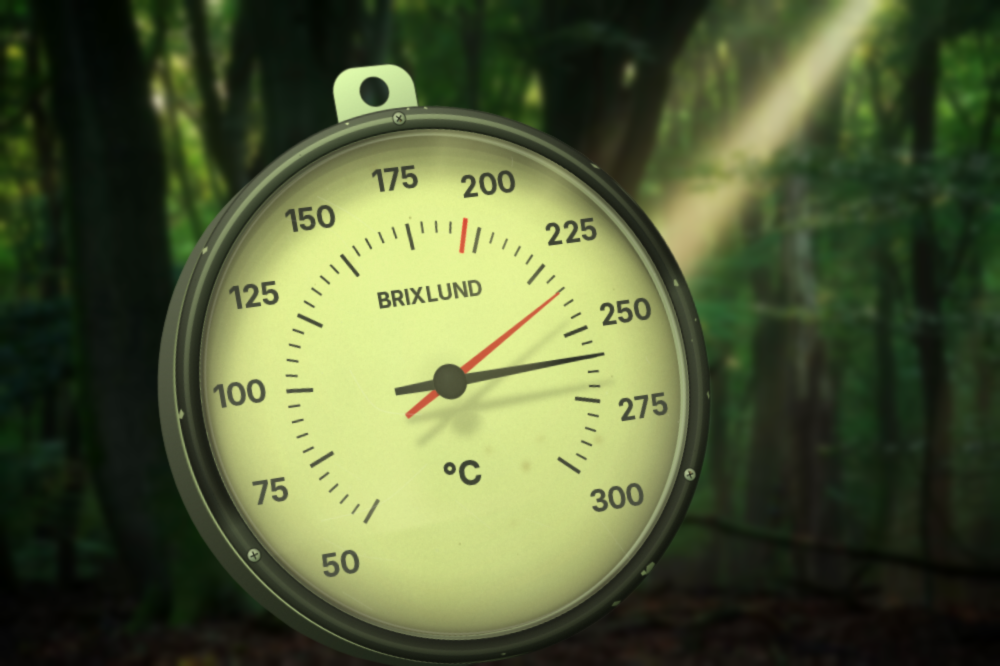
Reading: 260 °C
